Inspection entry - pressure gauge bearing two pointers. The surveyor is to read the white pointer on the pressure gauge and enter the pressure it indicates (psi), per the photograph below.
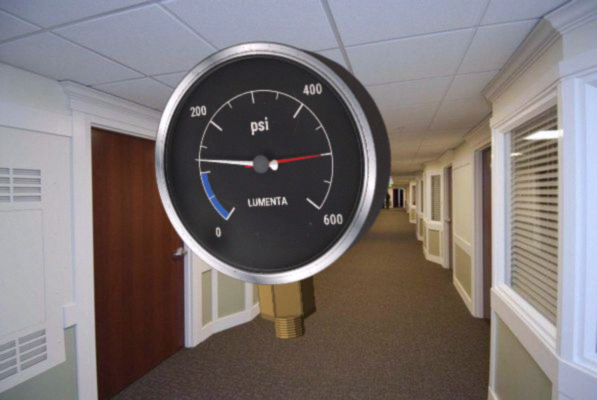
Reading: 125 psi
